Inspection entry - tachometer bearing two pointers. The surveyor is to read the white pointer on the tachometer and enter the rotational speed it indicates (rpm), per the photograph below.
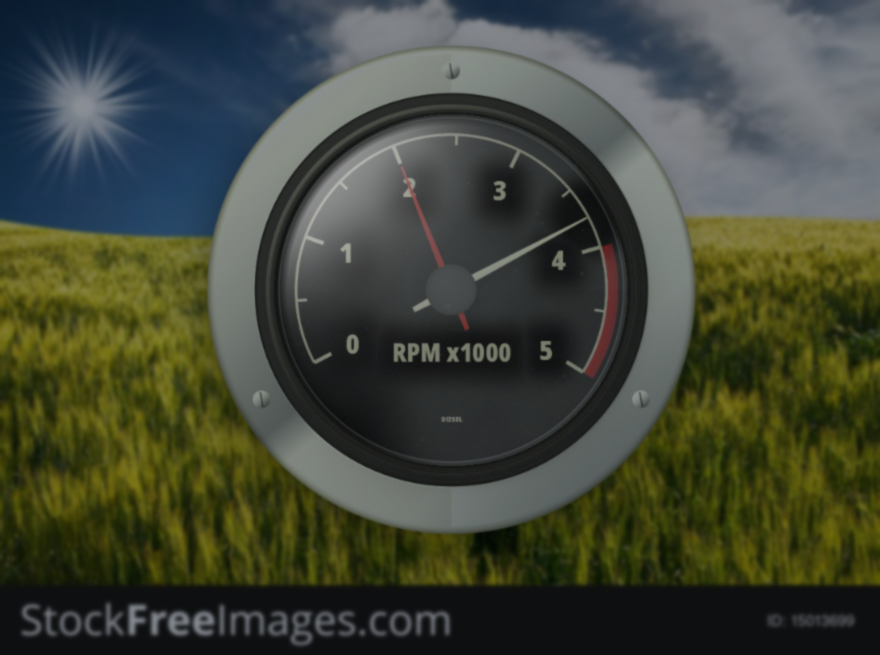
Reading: 3750 rpm
